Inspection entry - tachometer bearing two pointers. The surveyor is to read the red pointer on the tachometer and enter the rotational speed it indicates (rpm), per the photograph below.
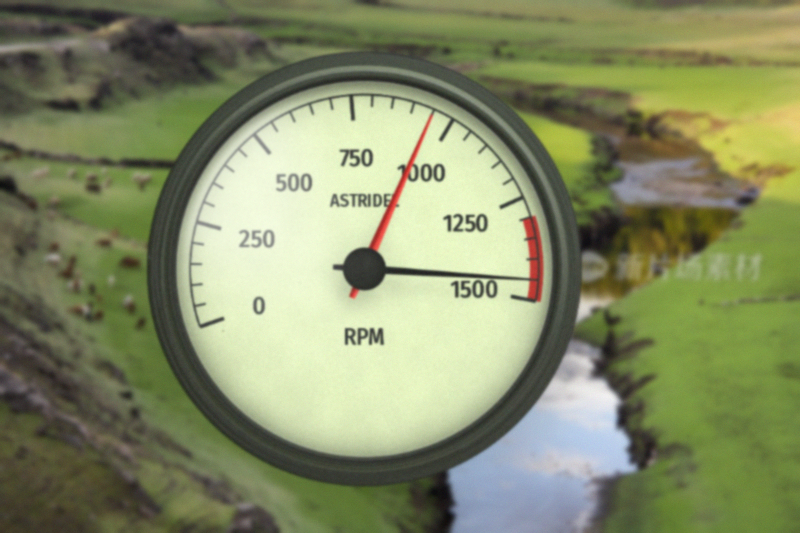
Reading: 950 rpm
